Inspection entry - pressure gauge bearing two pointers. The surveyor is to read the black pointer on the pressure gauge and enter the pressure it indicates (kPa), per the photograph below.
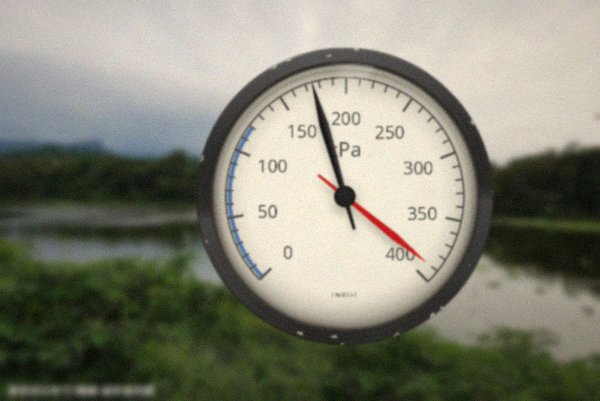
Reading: 175 kPa
